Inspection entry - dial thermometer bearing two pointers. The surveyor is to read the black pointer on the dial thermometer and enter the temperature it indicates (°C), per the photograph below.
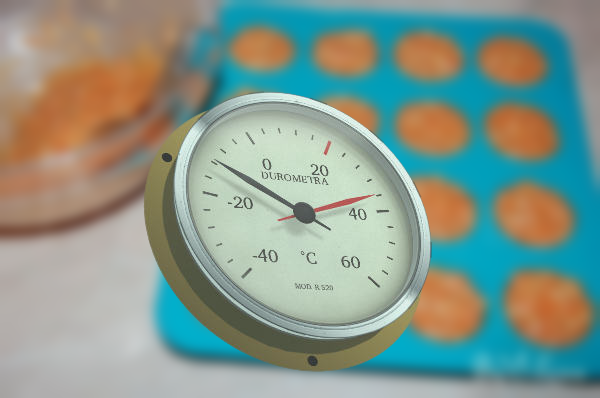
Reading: -12 °C
